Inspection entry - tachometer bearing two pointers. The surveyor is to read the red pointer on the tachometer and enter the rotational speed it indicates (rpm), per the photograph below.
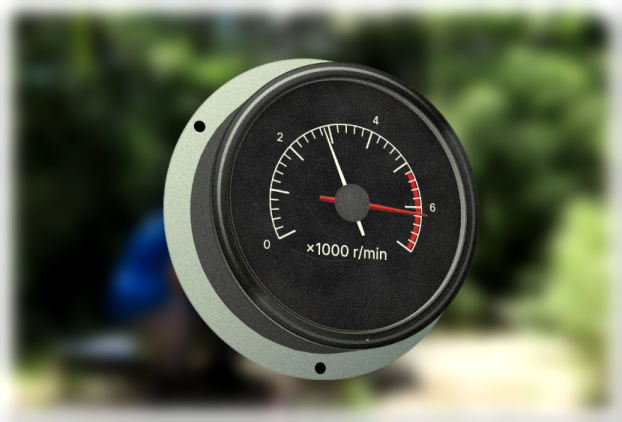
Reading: 6200 rpm
